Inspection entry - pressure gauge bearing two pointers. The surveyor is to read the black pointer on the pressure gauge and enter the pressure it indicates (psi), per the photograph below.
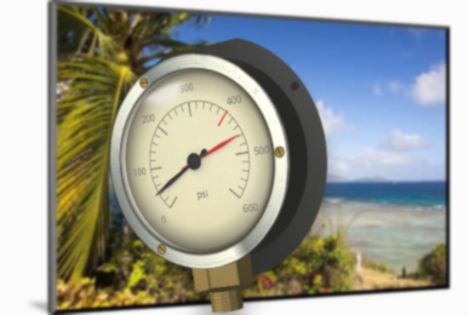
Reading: 40 psi
